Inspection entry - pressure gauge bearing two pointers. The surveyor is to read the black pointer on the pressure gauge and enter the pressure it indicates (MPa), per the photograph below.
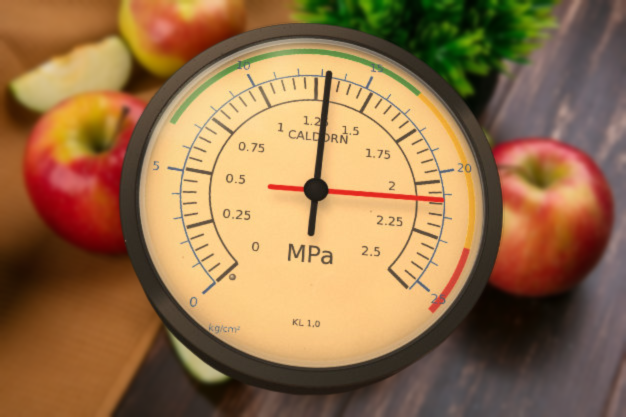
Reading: 1.3 MPa
